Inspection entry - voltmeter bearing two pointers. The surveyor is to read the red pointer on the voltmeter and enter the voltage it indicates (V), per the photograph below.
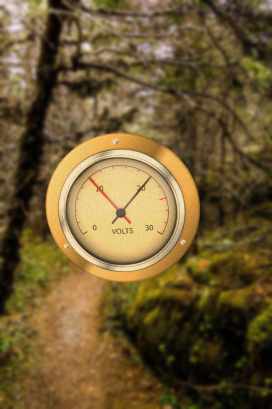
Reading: 10 V
